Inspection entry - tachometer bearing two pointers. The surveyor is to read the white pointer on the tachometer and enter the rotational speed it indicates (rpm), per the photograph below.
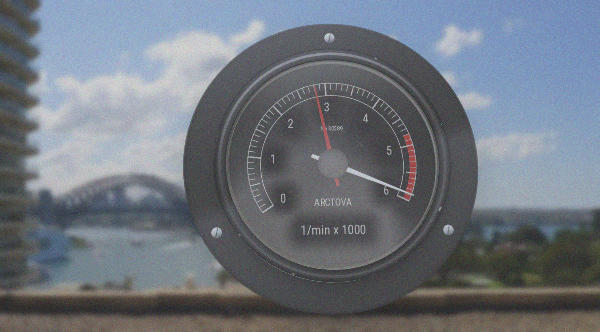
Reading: 5900 rpm
